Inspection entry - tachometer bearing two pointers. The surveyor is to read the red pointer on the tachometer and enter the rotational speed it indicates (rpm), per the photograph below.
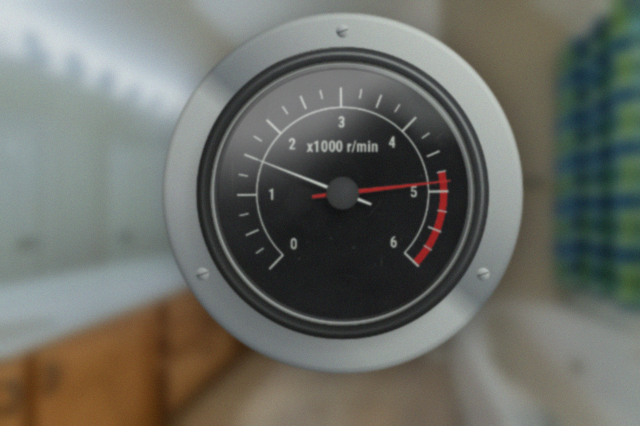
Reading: 4875 rpm
